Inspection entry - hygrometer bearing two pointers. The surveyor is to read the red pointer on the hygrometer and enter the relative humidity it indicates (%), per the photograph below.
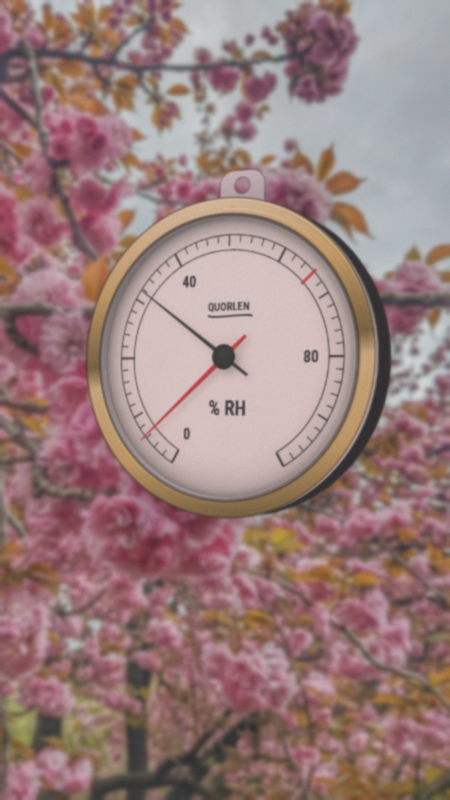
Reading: 6 %
